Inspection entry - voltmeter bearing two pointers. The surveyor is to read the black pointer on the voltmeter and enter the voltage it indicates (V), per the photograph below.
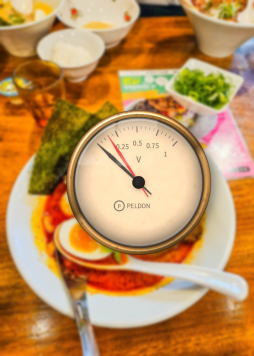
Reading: 0 V
